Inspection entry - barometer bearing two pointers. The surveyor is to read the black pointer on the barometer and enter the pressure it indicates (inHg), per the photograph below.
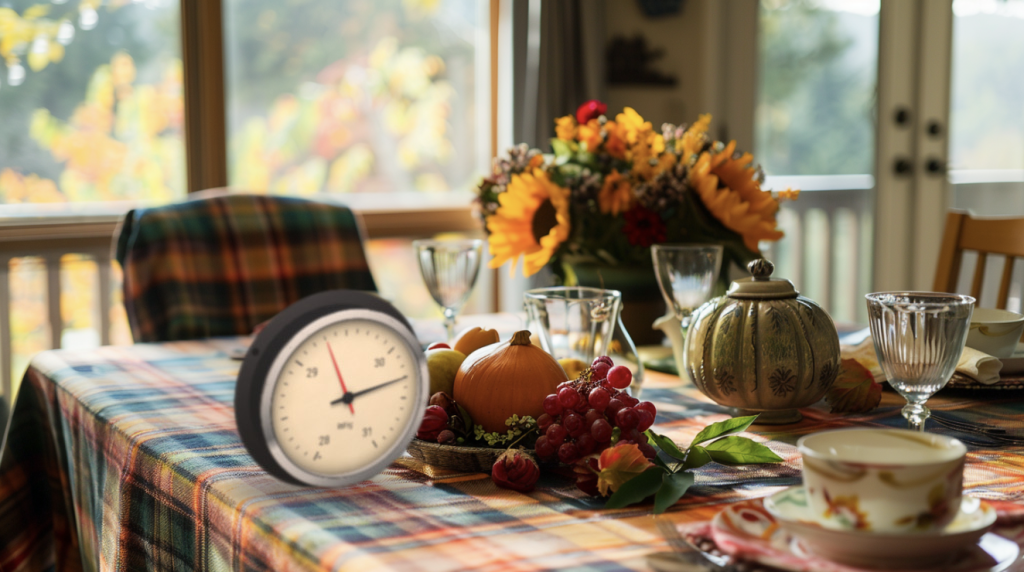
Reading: 30.3 inHg
